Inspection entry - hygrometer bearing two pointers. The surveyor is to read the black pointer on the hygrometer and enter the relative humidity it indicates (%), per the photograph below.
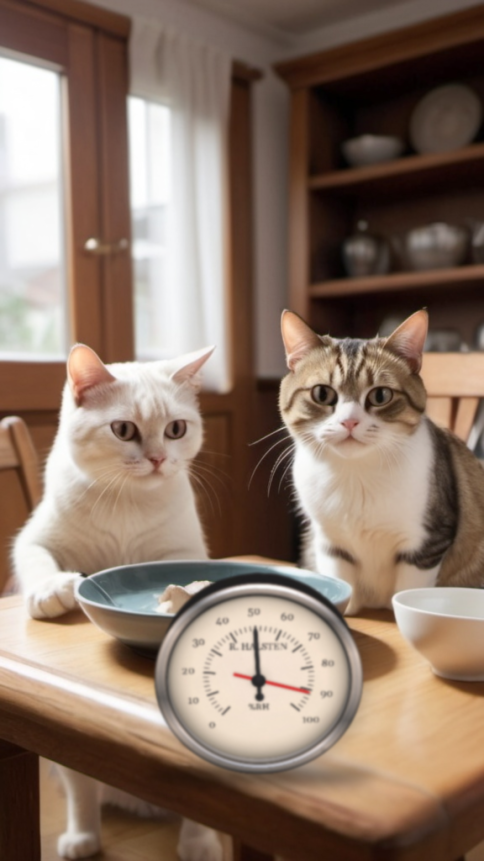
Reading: 50 %
